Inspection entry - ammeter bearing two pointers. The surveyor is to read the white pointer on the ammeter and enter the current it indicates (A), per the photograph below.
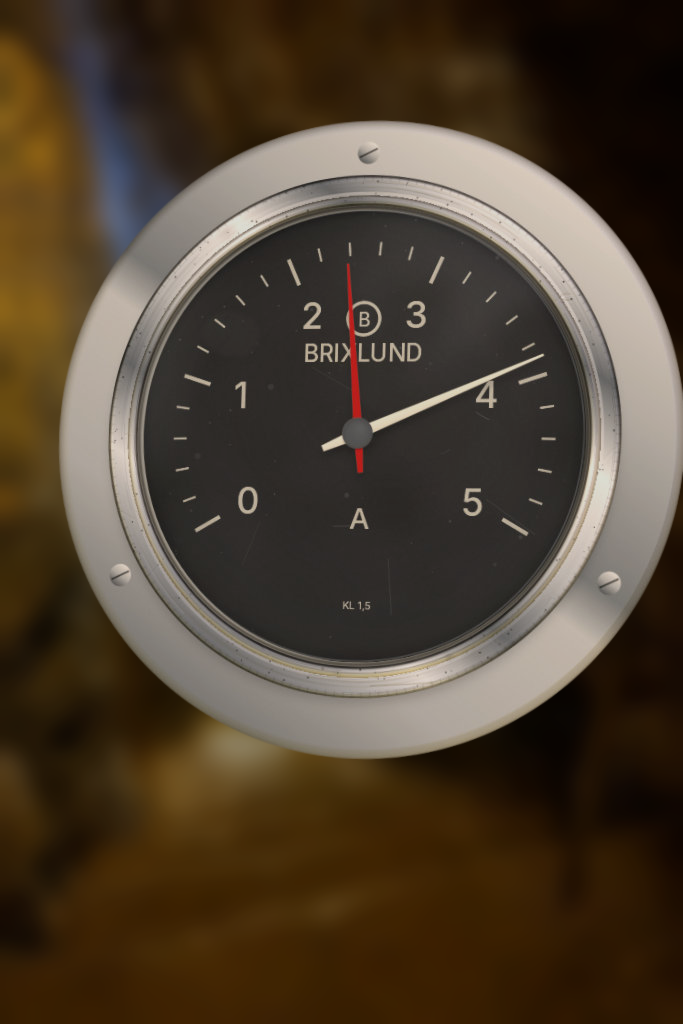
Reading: 3.9 A
